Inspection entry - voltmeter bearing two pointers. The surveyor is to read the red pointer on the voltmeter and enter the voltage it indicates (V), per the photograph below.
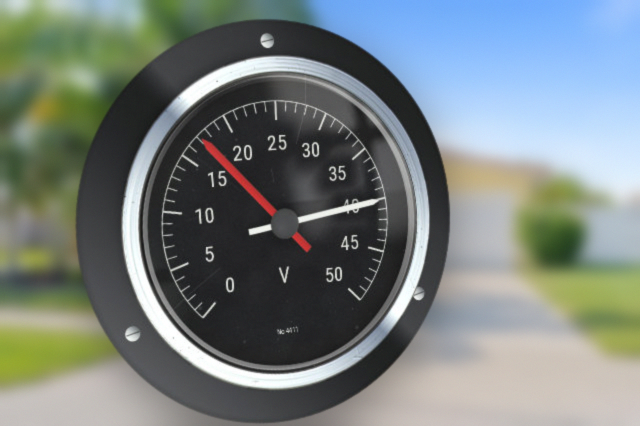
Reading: 17 V
